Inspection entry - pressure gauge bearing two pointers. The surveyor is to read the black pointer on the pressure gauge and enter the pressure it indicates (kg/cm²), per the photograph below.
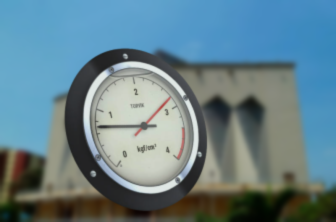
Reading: 0.7 kg/cm²
